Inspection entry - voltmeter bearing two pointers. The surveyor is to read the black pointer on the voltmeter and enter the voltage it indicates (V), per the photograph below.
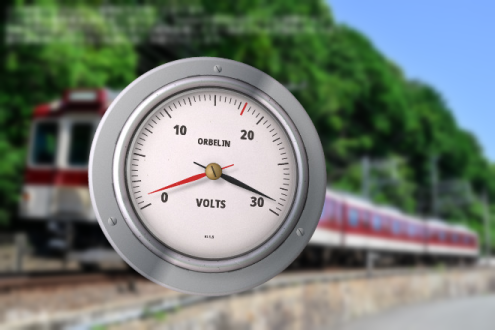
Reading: 29 V
